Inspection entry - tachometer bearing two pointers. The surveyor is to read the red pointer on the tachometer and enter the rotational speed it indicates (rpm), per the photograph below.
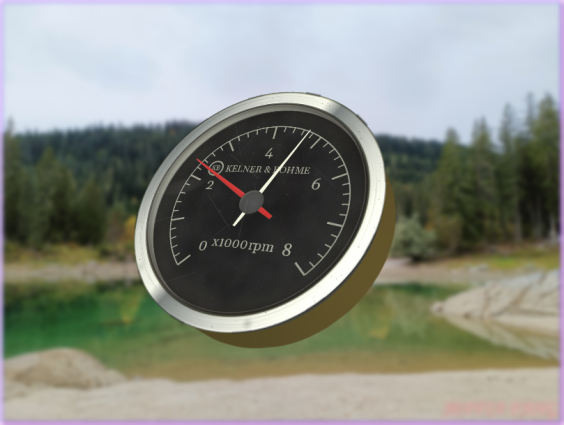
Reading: 2300 rpm
